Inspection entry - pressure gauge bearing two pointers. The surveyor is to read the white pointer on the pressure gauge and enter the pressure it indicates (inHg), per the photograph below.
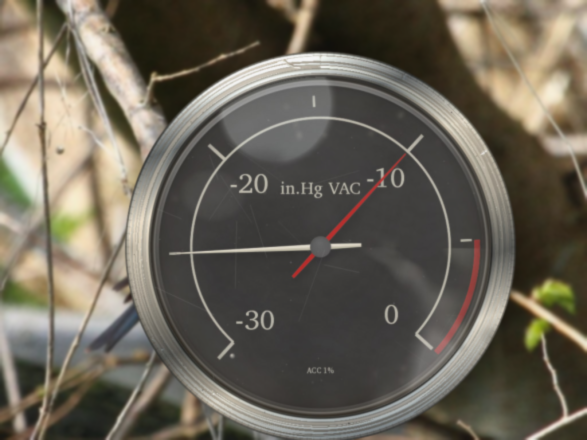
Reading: -25 inHg
